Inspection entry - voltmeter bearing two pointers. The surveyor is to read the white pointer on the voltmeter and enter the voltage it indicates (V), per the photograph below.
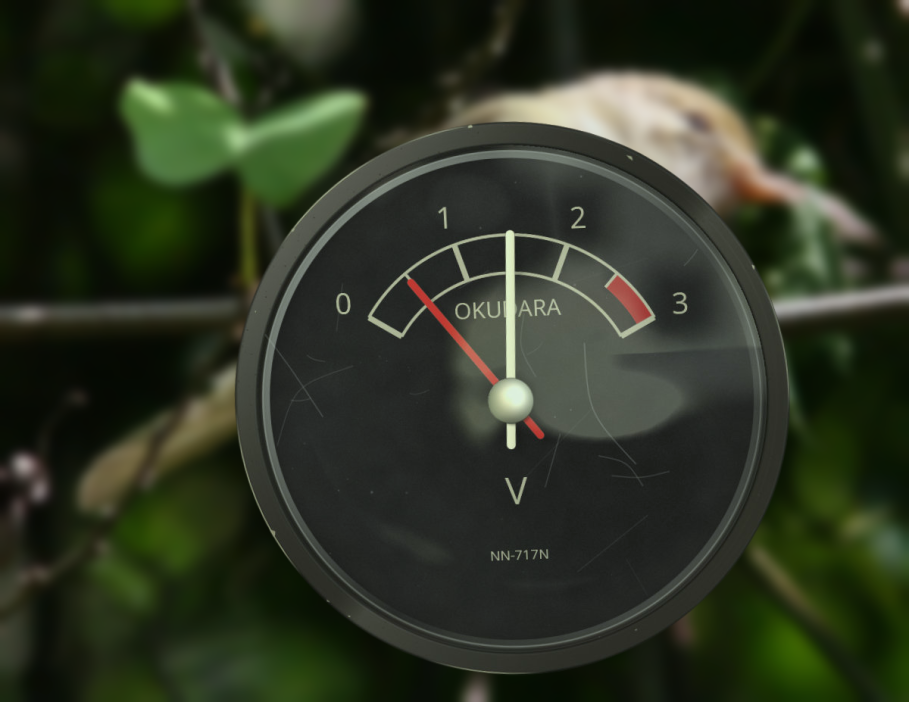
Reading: 1.5 V
